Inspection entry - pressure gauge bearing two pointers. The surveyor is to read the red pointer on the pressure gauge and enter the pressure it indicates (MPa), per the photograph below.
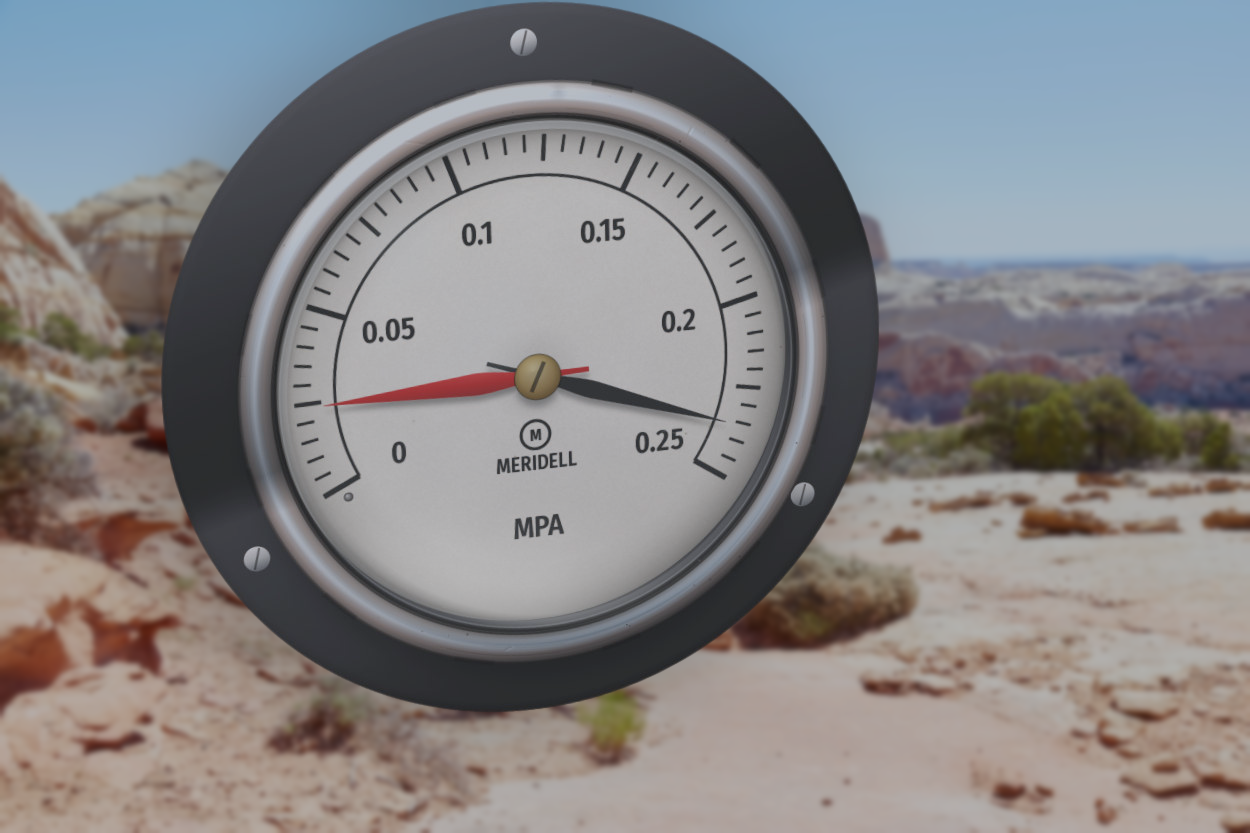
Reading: 0.025 MPa
